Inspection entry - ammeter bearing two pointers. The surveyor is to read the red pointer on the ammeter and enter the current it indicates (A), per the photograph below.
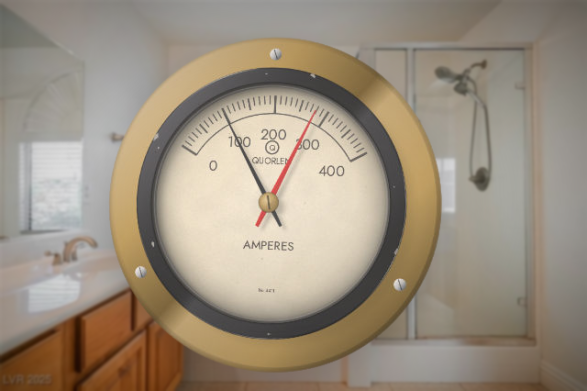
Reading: 280 A
